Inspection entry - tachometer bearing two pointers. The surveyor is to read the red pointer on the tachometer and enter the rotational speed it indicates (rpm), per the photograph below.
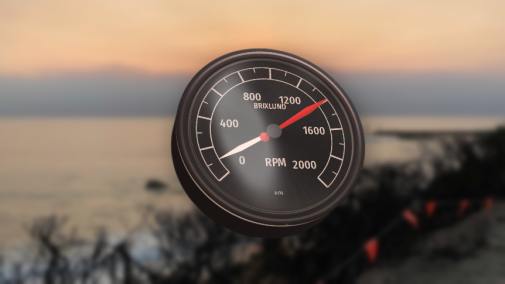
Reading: 1400 rpm
